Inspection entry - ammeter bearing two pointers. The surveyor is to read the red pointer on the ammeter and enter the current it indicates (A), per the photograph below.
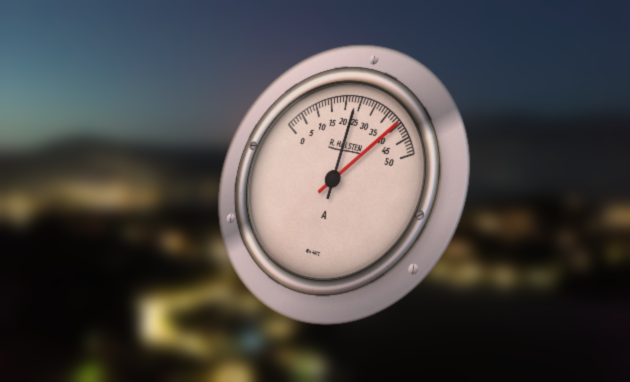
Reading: 40 A
